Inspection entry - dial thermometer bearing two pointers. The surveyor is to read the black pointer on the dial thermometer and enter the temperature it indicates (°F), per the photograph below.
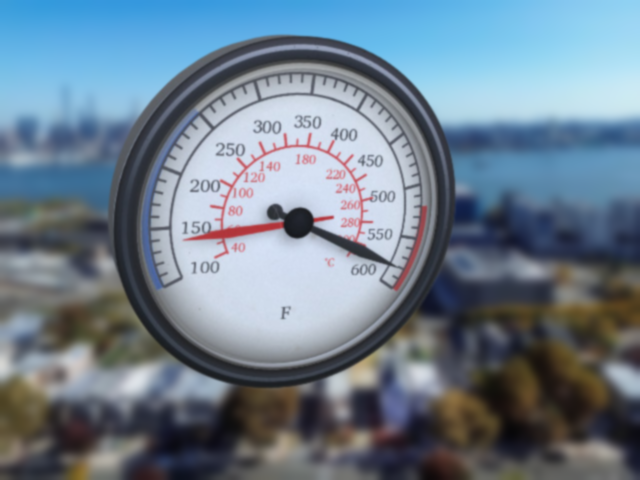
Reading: 580 °F
